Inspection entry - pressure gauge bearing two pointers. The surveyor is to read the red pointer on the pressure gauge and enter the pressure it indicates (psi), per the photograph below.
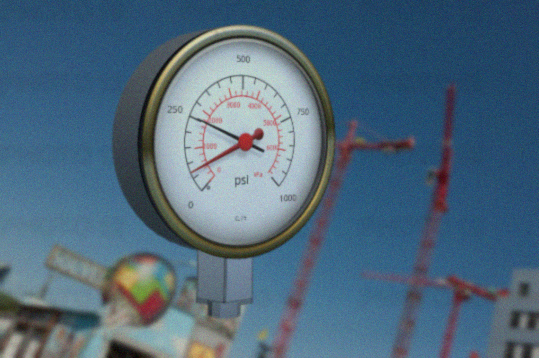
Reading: 75 psi
